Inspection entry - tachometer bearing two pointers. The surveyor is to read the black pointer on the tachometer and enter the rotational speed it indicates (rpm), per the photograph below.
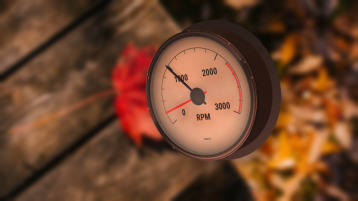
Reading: 1000 rpm
